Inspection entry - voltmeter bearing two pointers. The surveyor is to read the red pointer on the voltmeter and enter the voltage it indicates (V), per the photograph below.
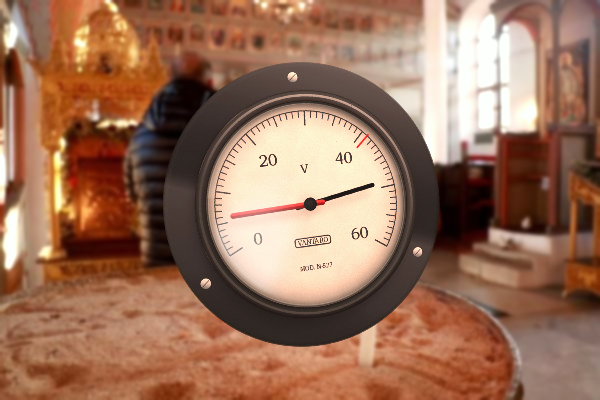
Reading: 6 V
